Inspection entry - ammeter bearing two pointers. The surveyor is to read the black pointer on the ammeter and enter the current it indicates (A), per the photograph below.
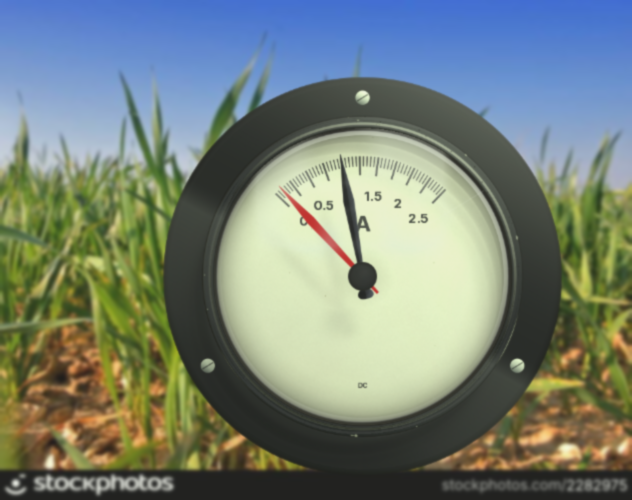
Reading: 1 A
